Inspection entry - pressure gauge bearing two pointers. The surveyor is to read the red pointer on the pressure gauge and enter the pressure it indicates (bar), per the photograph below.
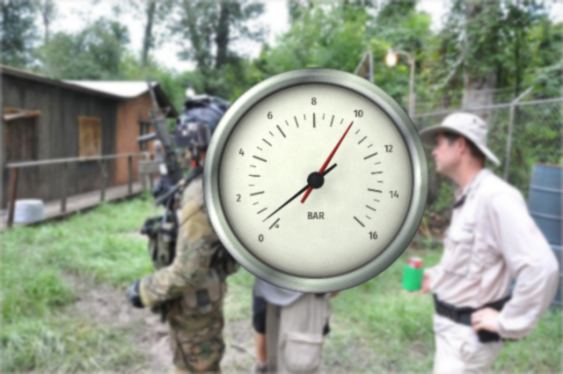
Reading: 10 bar
